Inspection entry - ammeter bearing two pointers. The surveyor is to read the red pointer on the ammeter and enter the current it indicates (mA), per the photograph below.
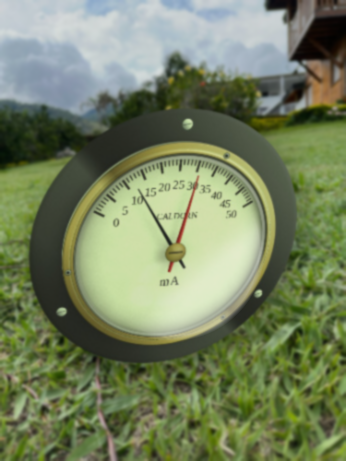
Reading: 30 mA
